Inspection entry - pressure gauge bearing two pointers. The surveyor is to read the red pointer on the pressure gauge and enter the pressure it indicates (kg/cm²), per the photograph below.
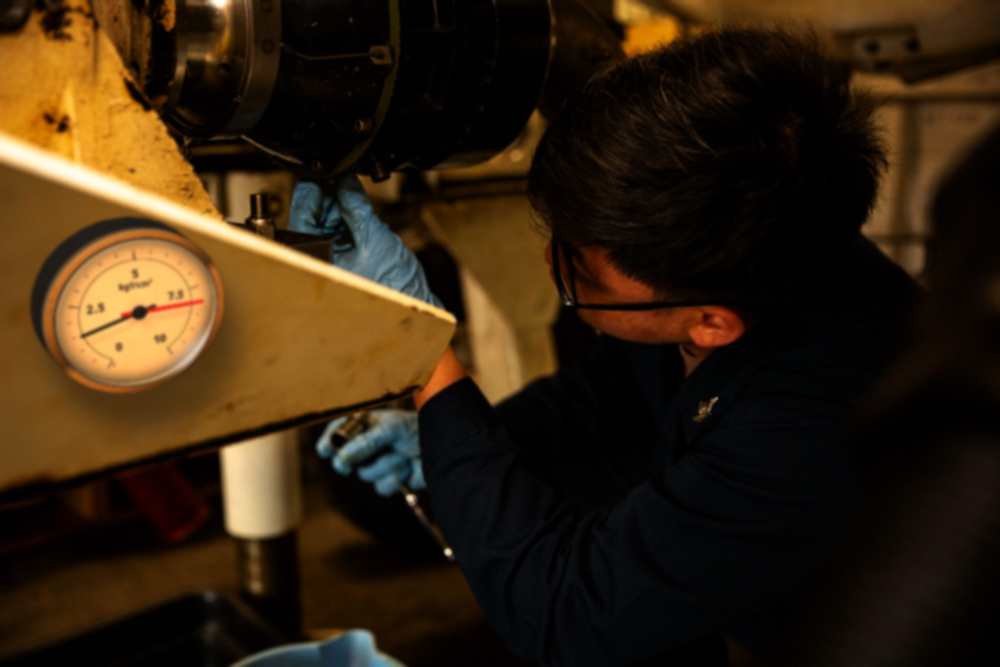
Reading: 8 kg/cm²
